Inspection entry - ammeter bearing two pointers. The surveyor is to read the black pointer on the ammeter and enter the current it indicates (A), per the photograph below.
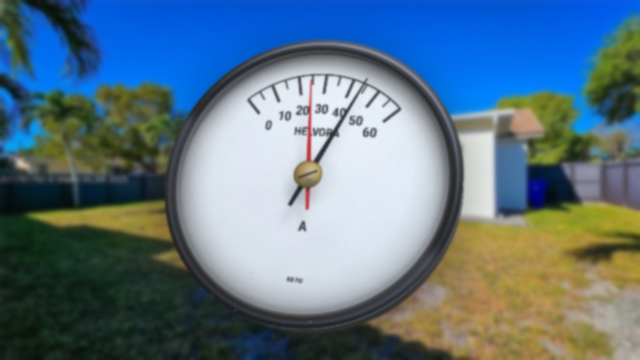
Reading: 45 A
